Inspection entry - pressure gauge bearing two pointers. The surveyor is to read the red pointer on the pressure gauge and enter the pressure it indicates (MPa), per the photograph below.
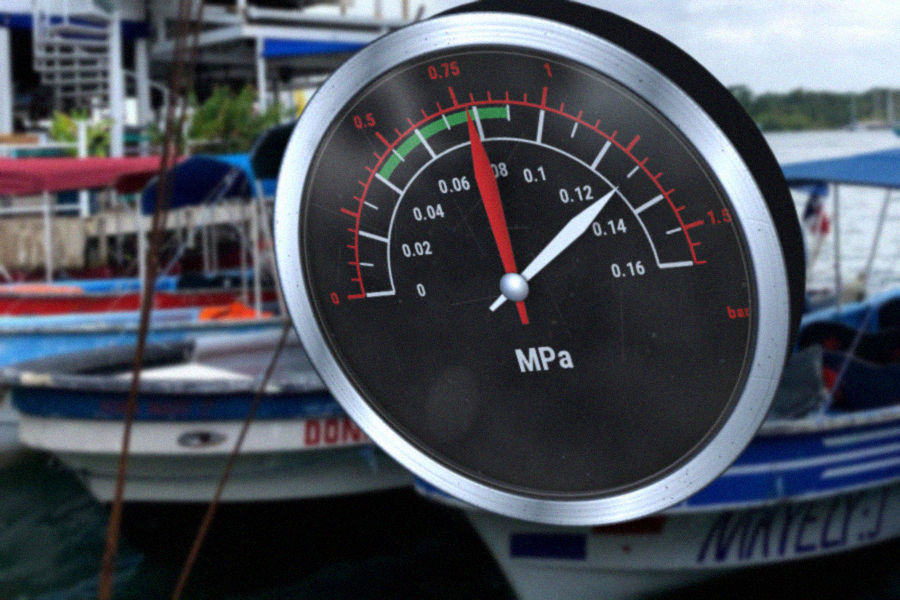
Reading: 0.08 MPa
